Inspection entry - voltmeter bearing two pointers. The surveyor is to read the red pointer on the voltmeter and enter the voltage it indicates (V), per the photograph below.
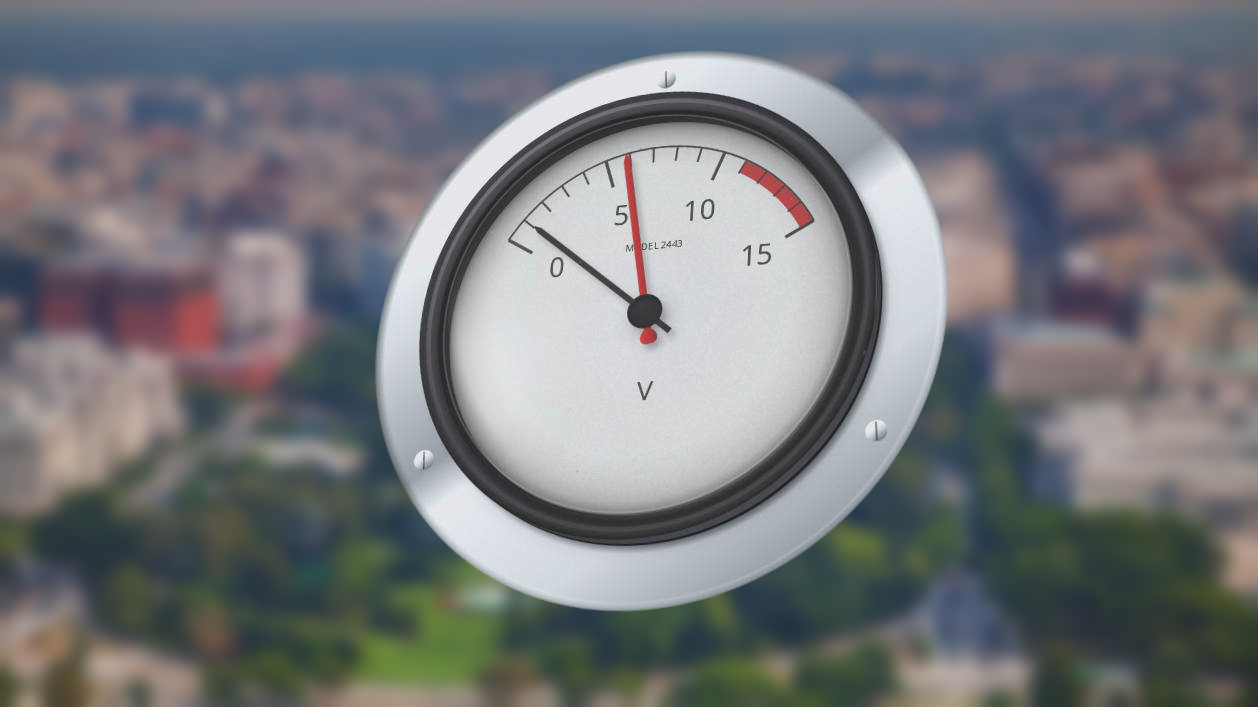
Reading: 6 V
